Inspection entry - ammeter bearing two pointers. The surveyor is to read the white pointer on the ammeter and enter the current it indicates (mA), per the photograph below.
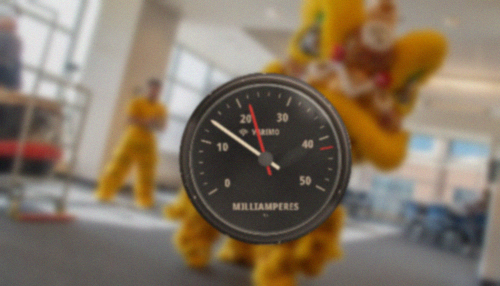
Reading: 14 mA
